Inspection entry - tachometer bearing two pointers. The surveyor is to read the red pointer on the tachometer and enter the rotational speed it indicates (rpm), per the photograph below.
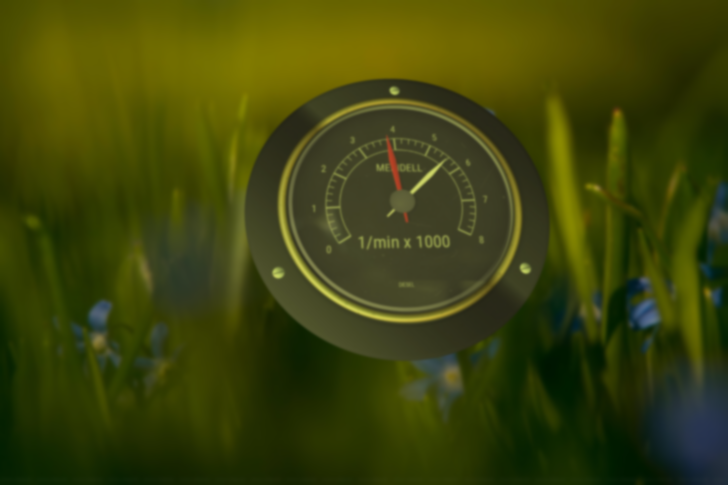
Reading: 3800 rpm
